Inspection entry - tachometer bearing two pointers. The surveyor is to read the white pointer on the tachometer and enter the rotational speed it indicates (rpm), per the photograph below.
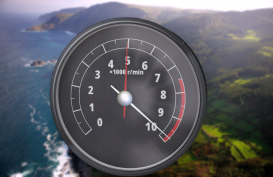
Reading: 9750 rpm
